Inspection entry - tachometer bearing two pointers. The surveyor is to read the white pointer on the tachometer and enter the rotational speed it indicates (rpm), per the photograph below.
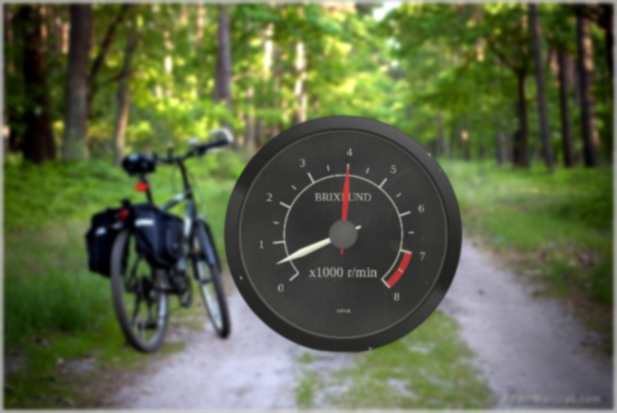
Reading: 500 rpm
